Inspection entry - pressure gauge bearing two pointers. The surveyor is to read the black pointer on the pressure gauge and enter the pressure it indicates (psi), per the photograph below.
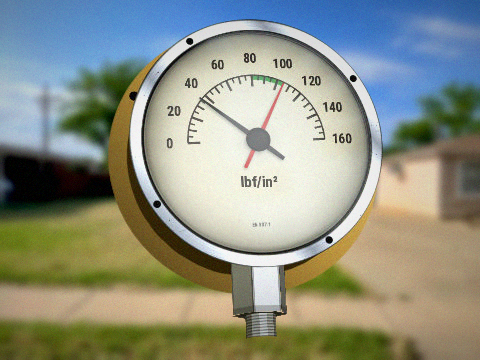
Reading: 35 psi
